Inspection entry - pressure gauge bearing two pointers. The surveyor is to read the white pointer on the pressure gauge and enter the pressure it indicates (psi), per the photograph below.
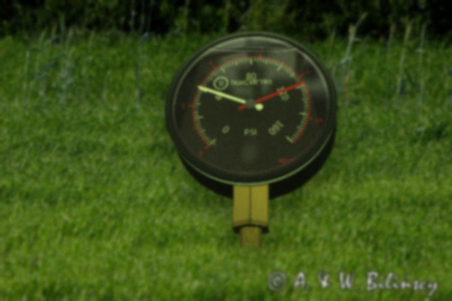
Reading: 40 psi
